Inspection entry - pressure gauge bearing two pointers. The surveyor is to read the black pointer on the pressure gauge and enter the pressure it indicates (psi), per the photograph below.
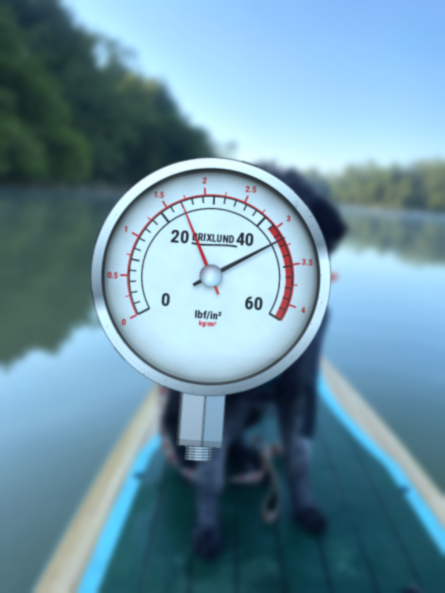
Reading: 45 psi
